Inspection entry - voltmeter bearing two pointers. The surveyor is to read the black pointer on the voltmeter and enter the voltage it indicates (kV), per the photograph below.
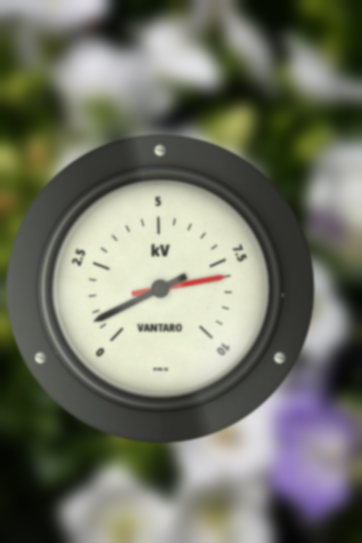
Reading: 0.75 kV
